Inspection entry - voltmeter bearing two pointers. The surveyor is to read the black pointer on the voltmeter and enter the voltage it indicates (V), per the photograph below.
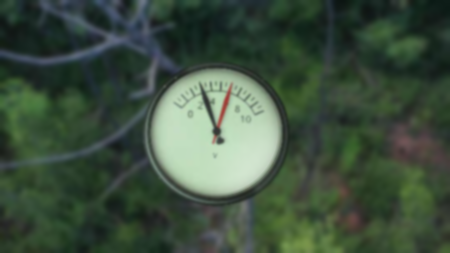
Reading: 3 V
